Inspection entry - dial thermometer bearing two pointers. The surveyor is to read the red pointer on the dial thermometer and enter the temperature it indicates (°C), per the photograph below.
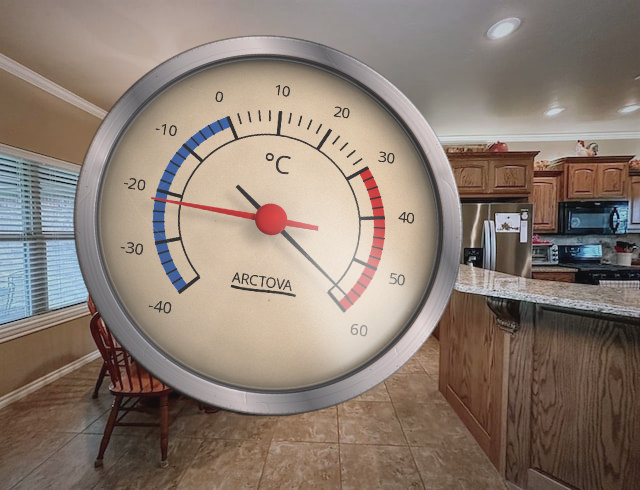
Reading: -22 °C
